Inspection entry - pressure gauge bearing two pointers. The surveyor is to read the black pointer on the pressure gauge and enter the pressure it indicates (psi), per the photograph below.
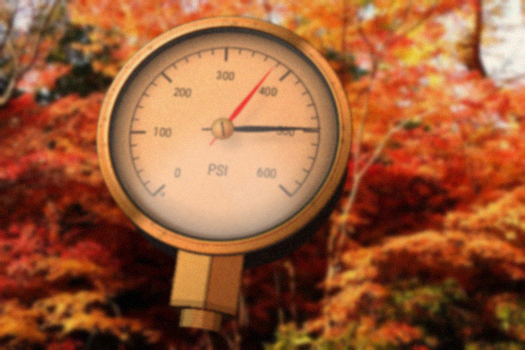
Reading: 500 psi
